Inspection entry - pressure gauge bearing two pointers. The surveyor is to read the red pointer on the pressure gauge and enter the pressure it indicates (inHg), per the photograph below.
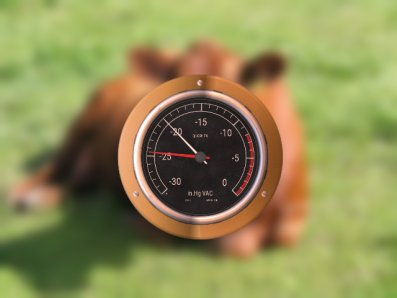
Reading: -24.5 inHg
